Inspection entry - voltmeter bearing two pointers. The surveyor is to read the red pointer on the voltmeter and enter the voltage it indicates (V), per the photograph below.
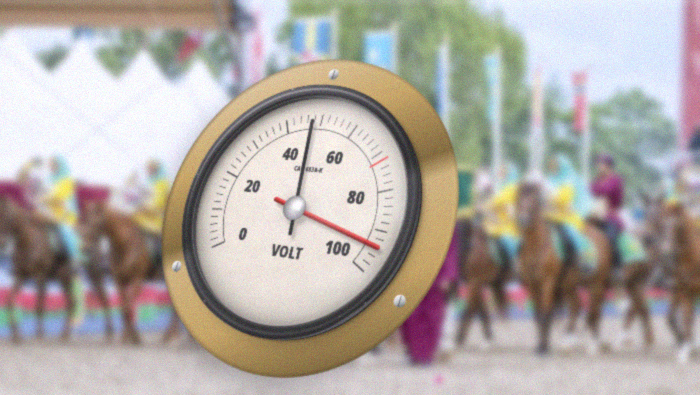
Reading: 94 V
